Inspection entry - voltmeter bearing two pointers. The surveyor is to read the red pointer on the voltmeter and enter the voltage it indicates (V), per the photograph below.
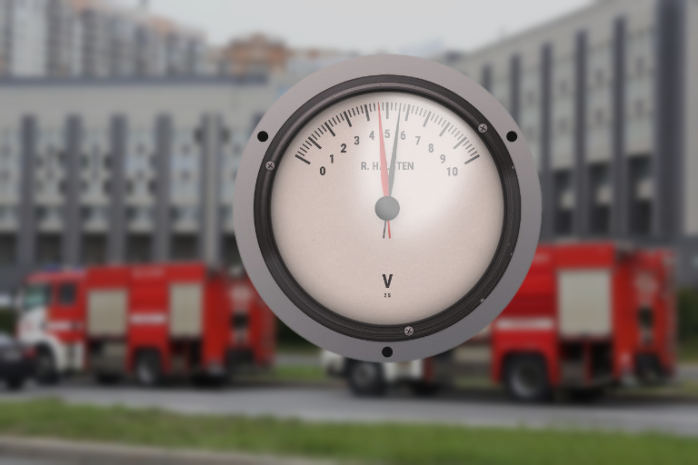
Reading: 4.6 V
